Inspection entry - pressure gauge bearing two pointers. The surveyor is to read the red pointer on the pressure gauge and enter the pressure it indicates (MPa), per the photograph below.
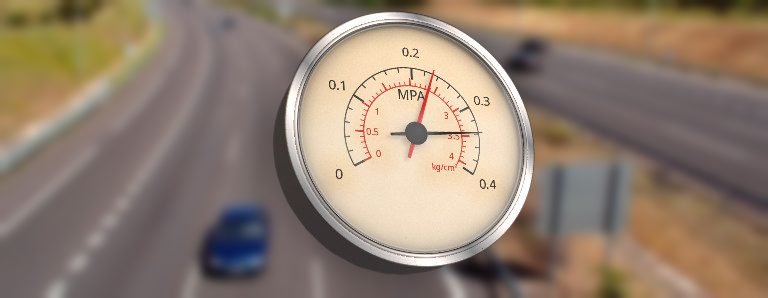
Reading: 0.23 MPa
